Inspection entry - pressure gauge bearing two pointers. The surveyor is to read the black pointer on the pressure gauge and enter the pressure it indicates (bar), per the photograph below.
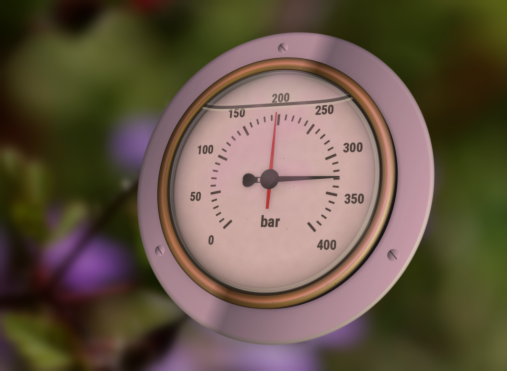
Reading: 330 bar
